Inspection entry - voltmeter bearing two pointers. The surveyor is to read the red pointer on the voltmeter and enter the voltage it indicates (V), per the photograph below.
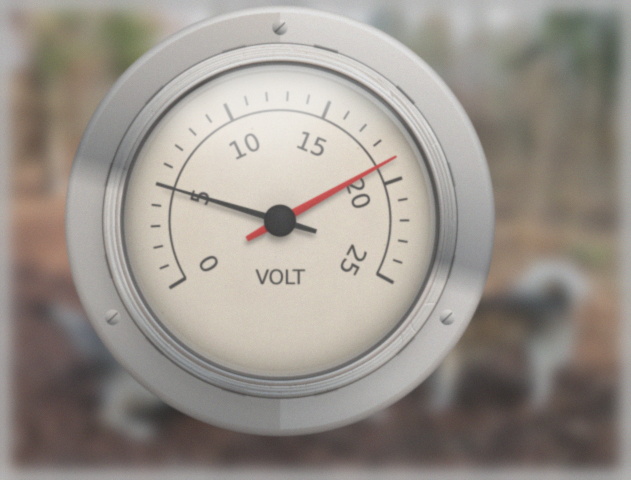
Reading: 19 V
